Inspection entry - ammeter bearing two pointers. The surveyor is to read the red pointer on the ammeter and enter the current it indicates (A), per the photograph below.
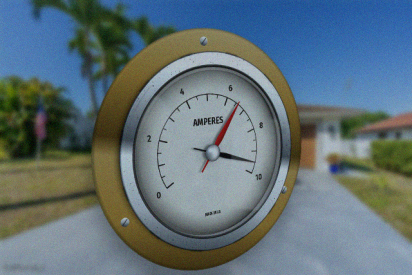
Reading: 6.5 A
